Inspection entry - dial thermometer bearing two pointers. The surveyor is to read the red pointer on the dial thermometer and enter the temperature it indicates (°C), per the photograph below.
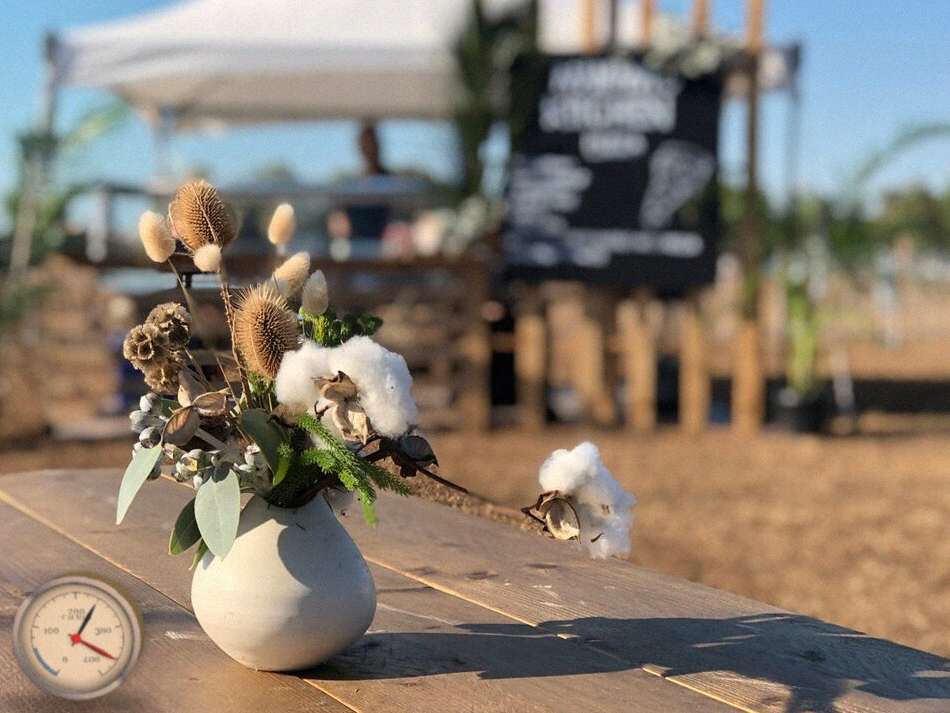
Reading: 360 °C
